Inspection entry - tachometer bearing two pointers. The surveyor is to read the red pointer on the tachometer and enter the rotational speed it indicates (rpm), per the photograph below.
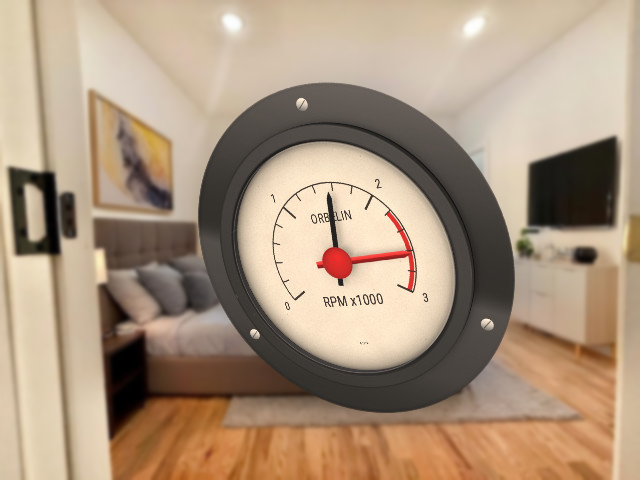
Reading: 2600 rpm
